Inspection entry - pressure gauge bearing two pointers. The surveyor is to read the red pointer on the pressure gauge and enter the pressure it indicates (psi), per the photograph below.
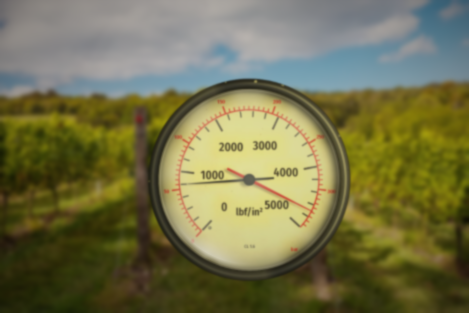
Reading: 4700 psi
